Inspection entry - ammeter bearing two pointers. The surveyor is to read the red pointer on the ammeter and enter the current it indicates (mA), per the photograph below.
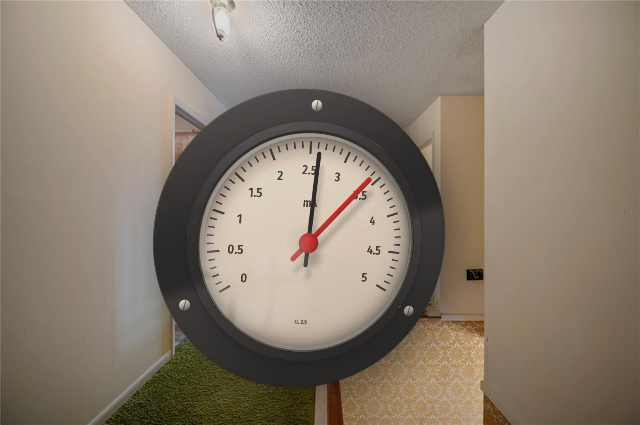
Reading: 3.4 mA
